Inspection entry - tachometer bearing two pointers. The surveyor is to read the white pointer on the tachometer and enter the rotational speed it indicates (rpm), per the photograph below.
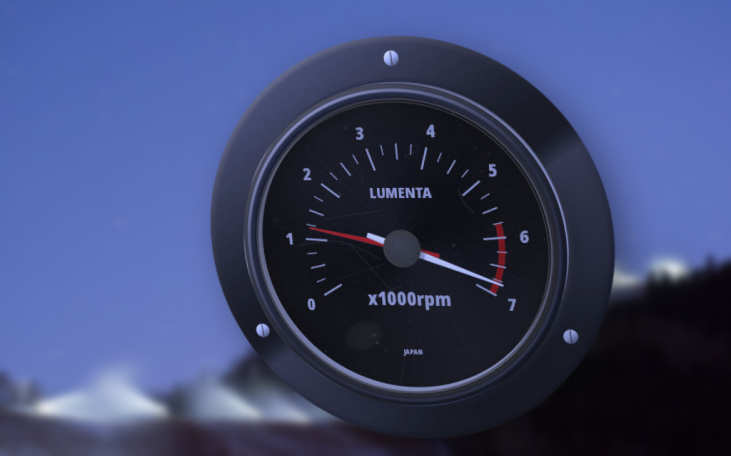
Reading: 6750 rpm
